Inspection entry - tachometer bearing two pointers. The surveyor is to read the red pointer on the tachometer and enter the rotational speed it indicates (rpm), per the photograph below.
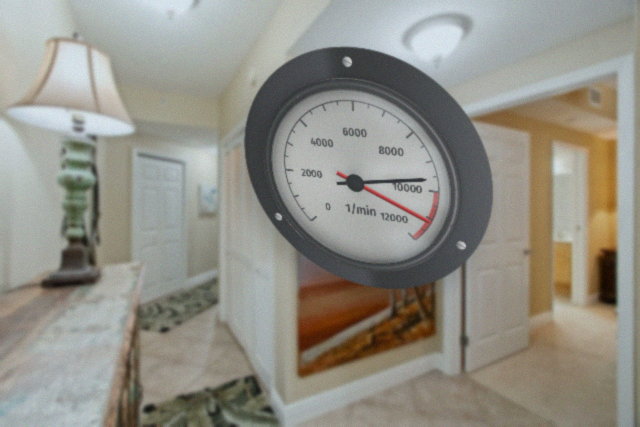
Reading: 11000 rpm
